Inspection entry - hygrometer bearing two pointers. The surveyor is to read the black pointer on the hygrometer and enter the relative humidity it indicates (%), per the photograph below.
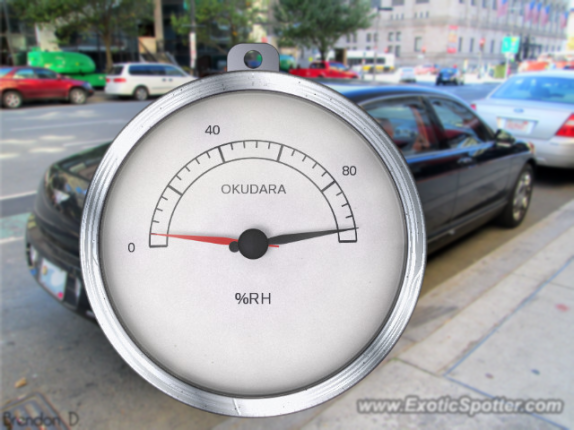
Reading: 96 %
